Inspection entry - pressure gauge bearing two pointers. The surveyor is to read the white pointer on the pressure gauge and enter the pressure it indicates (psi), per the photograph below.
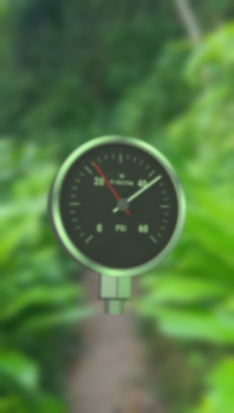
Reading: 42 psi
